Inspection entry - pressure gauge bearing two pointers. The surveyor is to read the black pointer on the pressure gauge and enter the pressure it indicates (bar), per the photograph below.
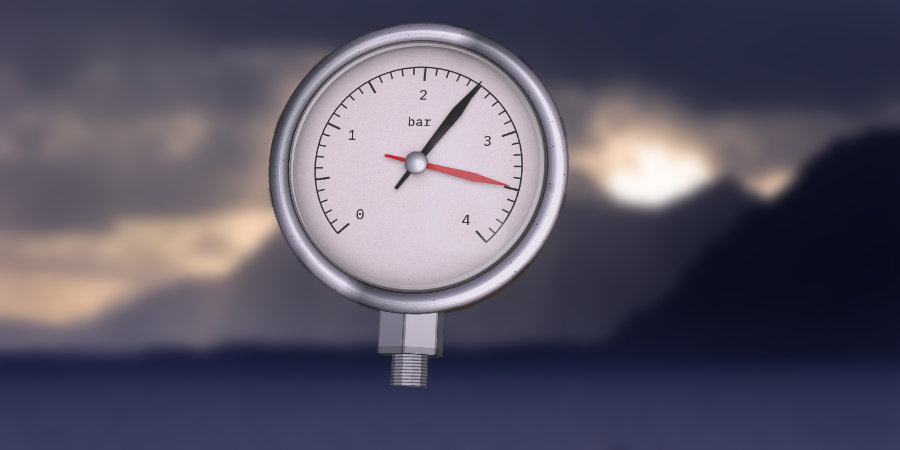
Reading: 2.5 bar
